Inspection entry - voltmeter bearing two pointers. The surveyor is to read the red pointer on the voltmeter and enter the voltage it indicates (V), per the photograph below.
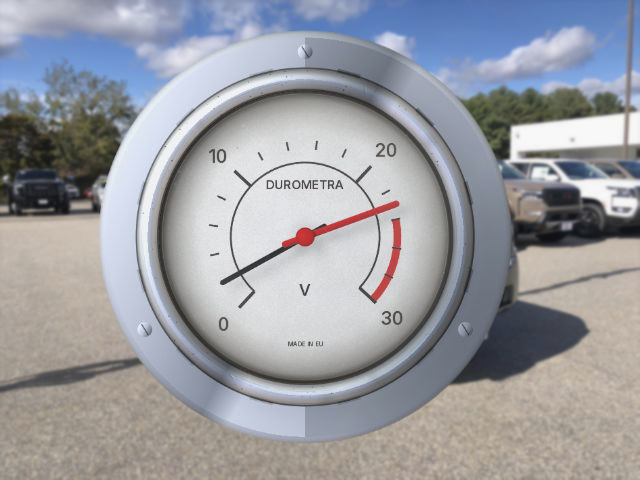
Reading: 23 V
